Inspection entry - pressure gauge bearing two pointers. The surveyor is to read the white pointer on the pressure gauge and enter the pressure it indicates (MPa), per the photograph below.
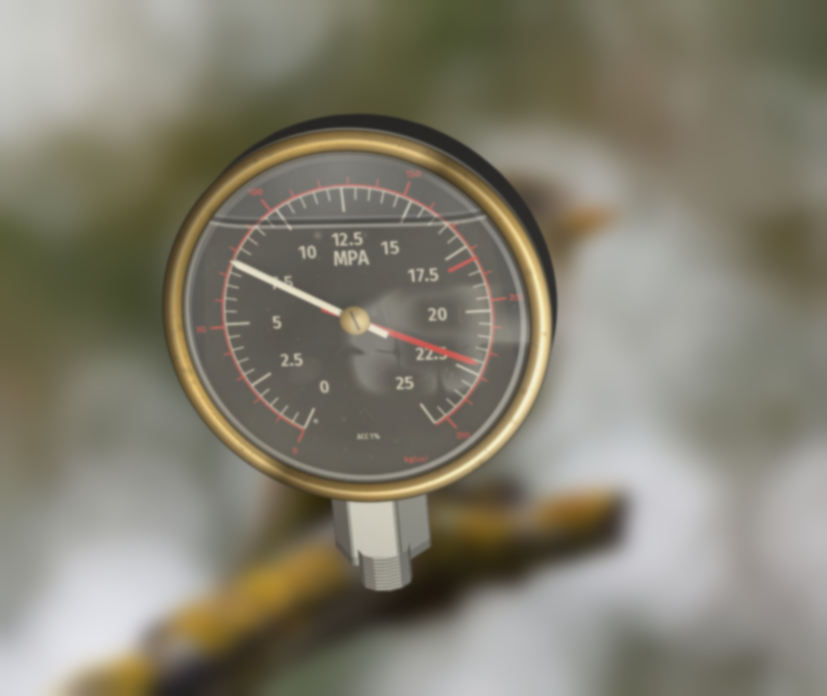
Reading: 7.5 MPa
